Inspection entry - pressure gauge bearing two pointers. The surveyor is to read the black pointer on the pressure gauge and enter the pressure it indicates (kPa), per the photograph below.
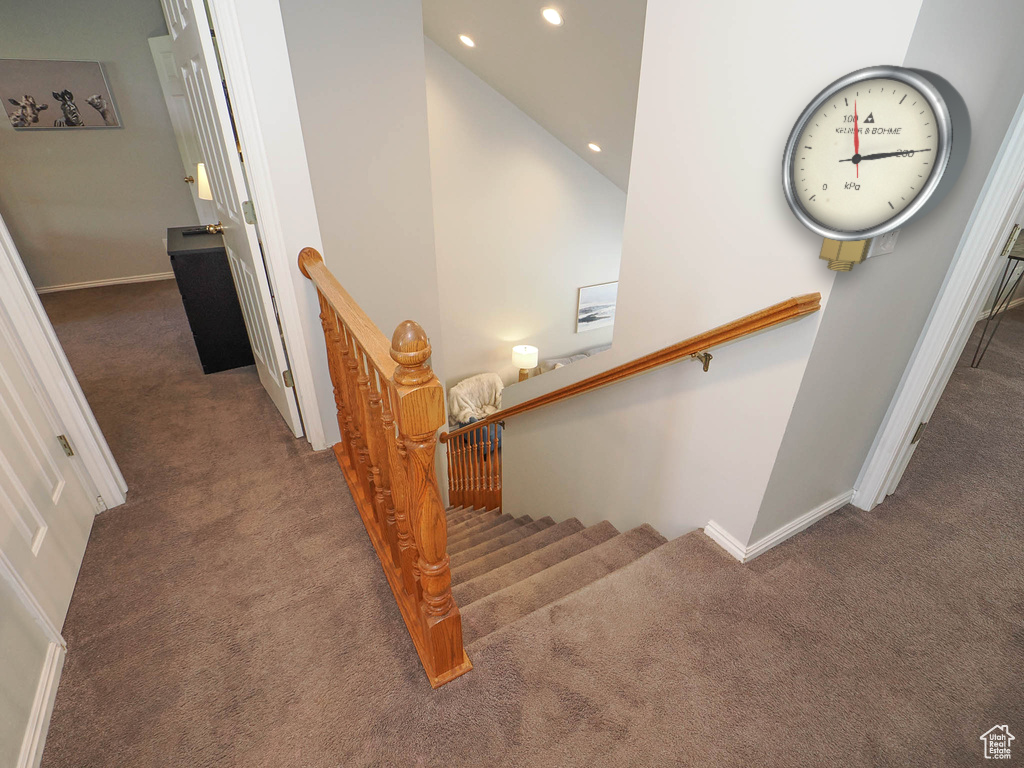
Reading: 200 kPa
